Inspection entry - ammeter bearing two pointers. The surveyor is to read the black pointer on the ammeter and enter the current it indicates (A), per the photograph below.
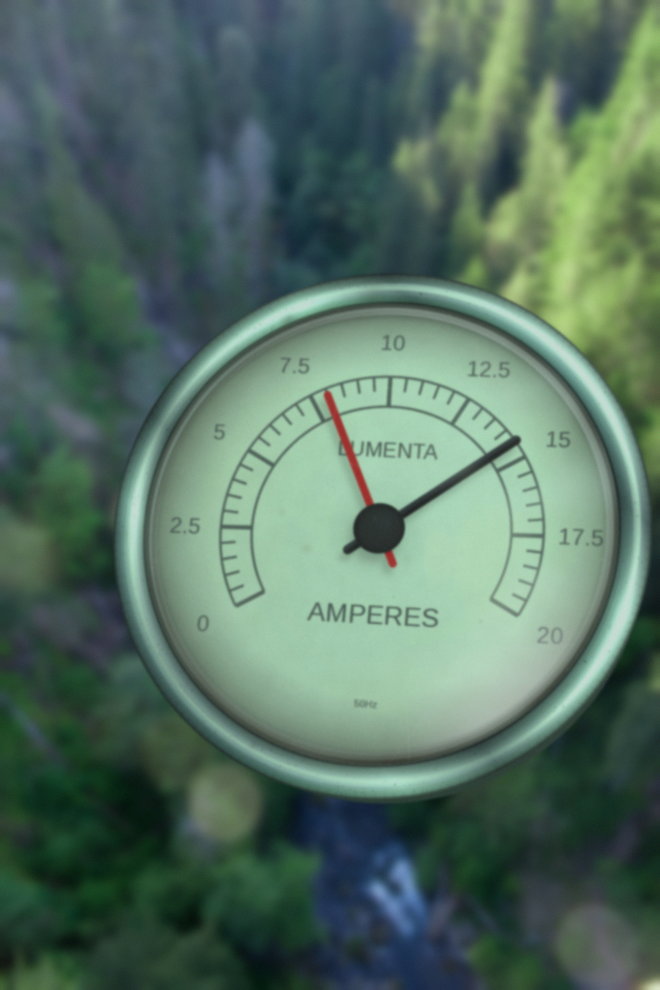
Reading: 14.5 A
